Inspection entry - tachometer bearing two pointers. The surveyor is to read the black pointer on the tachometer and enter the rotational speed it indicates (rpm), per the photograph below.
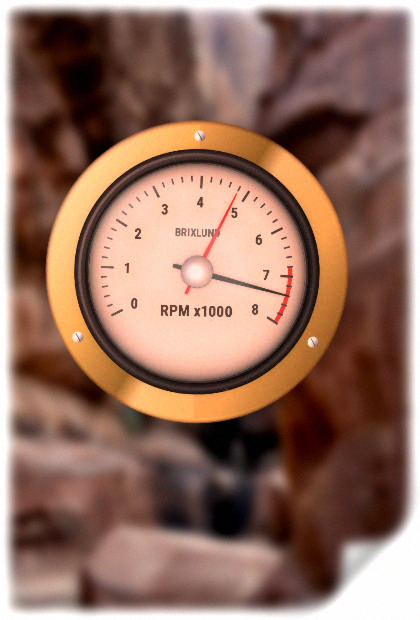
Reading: 7400 rpm
